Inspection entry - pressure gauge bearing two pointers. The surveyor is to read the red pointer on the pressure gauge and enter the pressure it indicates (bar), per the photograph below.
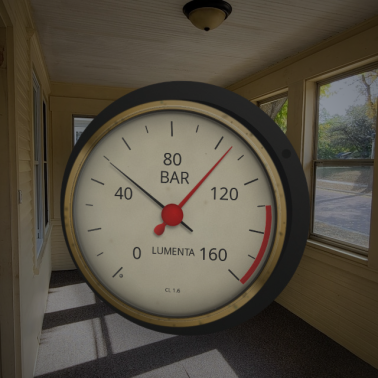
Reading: 105 bar
